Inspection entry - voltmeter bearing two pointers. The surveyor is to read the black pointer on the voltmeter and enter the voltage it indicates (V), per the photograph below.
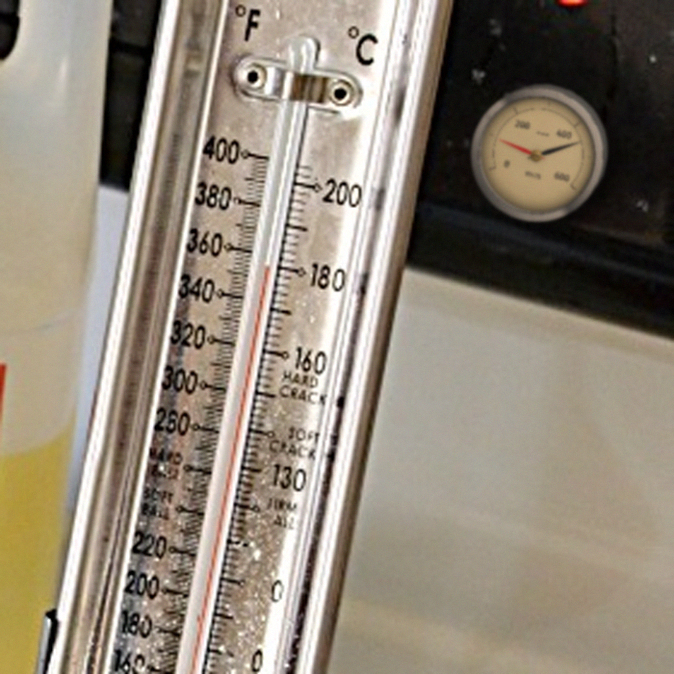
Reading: 450 V
